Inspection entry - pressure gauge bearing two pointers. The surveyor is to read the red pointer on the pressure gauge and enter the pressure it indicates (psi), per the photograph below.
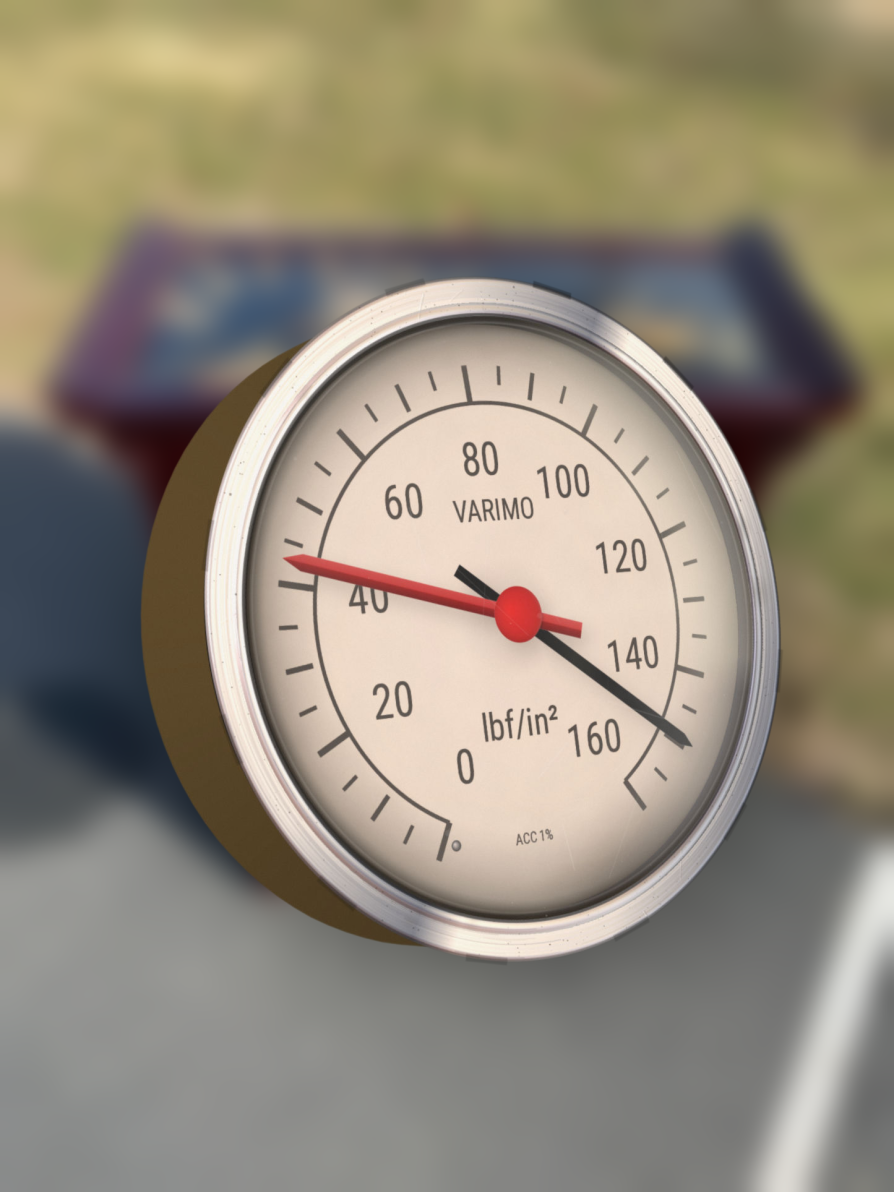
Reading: 42.5 psi
